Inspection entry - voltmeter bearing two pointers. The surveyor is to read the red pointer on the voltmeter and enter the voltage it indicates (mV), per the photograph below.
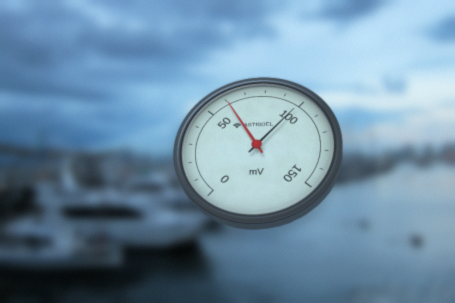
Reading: 60 mV
